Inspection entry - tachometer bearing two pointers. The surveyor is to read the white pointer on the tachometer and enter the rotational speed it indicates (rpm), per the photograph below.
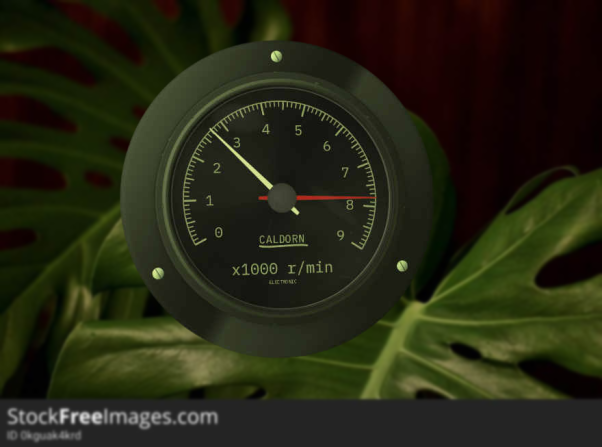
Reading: 2700 rpm
